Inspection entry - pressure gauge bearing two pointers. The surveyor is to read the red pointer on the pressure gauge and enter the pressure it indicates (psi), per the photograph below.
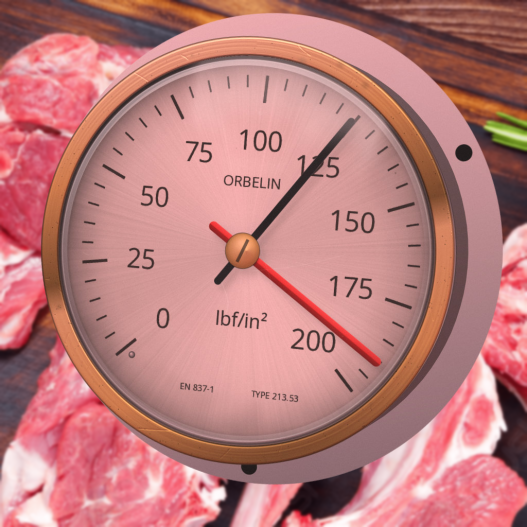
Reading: 190 psi
